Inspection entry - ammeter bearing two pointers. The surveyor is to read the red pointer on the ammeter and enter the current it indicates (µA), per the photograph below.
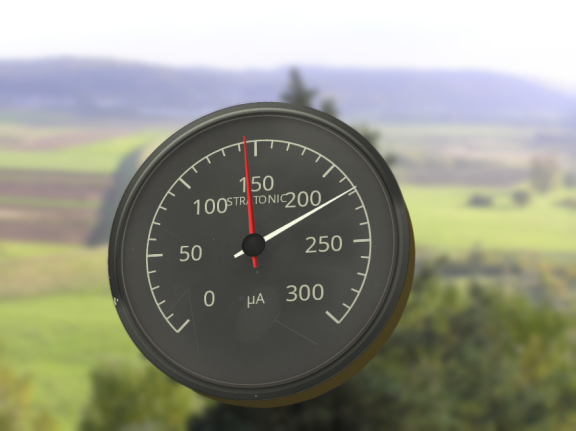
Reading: 145 µA
